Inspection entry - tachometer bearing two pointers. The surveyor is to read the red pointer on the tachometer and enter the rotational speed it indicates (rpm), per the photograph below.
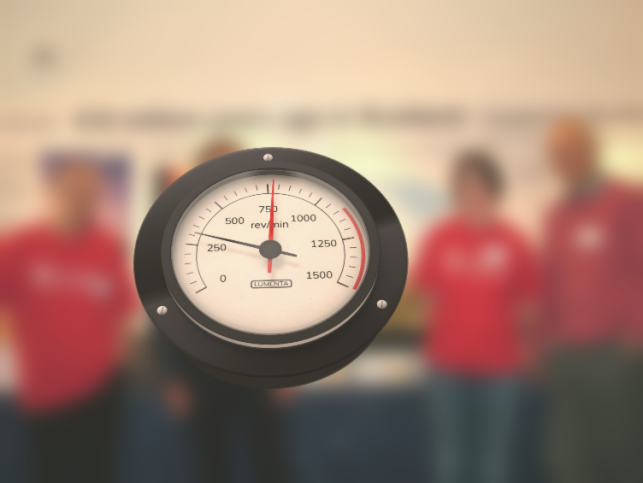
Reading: 775 rpm
